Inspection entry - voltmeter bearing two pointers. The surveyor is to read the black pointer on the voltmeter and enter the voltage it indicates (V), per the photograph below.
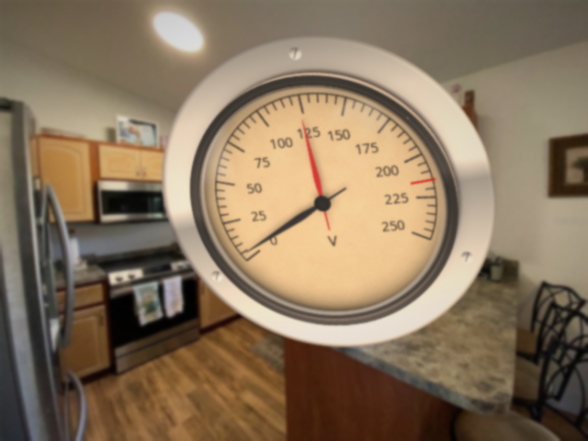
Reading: 5 V
